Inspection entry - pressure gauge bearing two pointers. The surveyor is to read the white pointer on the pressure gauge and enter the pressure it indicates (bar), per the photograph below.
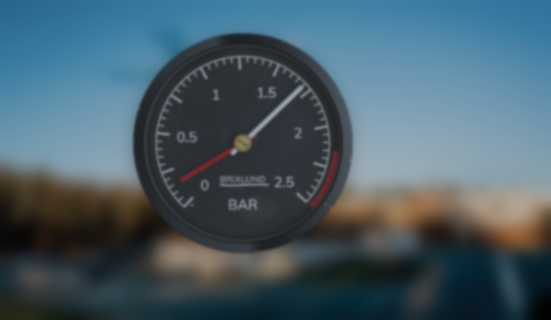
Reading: 1.7 bar
